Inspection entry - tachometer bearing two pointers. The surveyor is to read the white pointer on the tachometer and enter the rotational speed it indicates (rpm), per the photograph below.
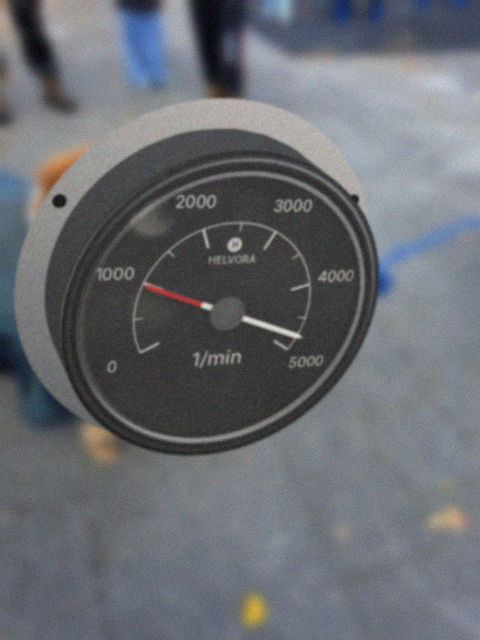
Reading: 4750 rpm
